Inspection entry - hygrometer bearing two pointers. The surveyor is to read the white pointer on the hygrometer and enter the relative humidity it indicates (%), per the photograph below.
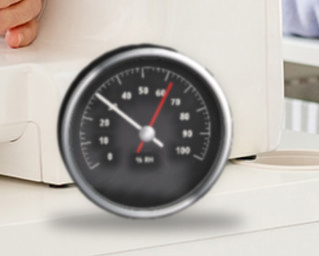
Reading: 30 %
